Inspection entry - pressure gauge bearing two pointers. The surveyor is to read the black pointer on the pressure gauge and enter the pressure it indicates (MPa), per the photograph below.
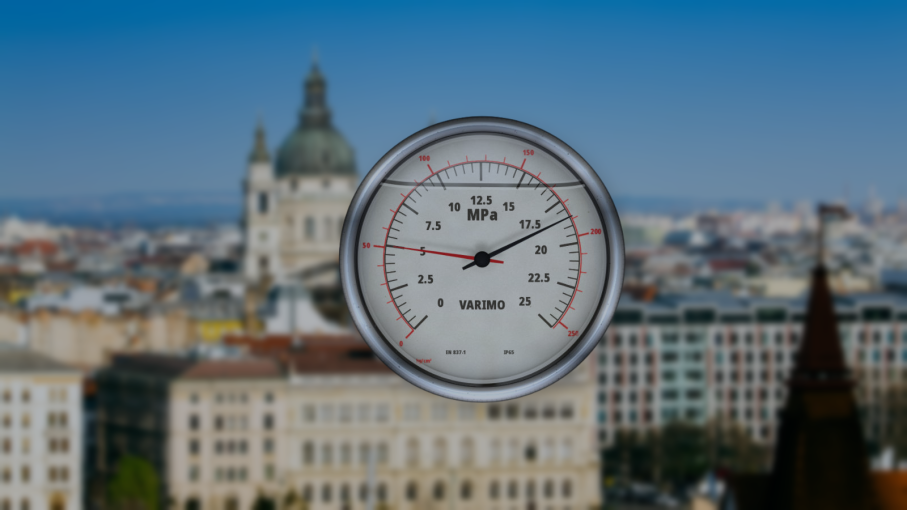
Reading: 18.5 MPa
